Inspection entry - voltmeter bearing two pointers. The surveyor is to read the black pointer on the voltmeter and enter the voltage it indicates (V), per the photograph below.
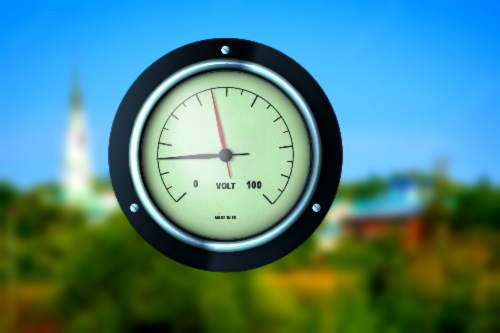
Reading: 15 V
